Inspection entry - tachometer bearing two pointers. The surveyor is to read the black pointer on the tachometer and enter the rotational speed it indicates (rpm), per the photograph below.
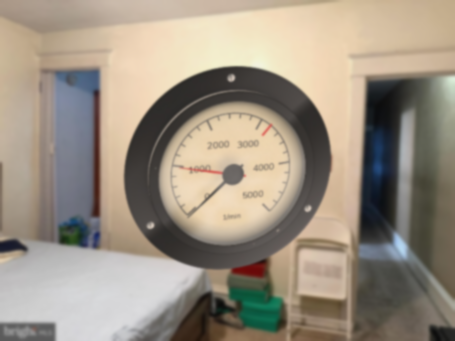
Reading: 0 rpm
